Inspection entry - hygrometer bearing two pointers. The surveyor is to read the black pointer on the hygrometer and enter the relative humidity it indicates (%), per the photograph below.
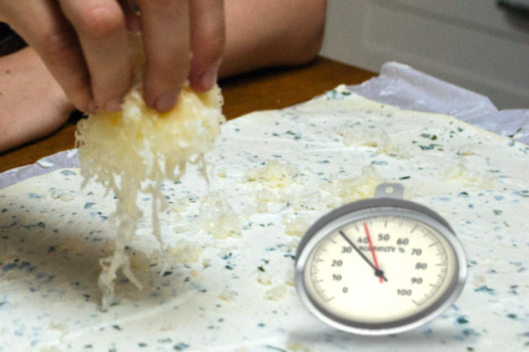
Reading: 35 %
